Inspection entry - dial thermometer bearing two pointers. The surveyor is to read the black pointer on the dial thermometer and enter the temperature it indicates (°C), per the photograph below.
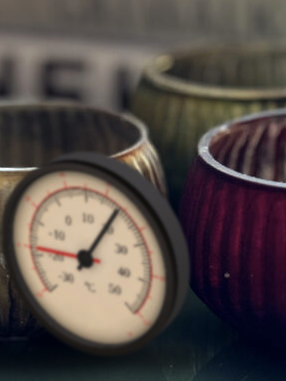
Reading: 20 °C
